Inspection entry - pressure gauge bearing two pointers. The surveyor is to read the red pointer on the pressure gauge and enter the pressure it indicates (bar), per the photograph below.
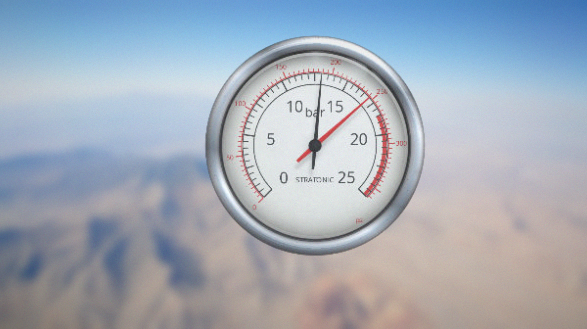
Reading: 17 bar
